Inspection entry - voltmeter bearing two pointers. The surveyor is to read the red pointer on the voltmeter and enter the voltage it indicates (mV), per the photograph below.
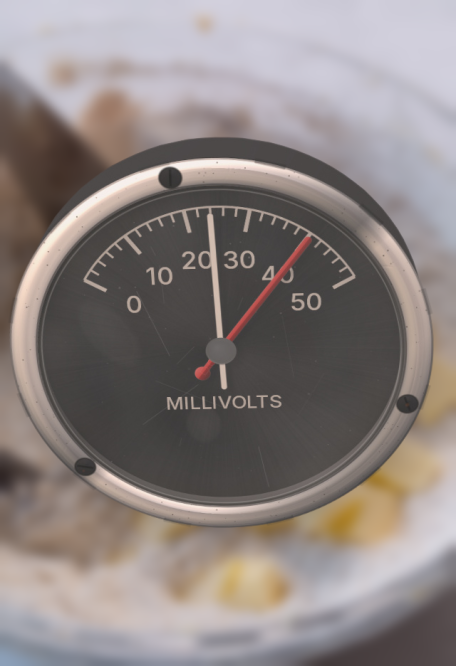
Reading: 40 mV
